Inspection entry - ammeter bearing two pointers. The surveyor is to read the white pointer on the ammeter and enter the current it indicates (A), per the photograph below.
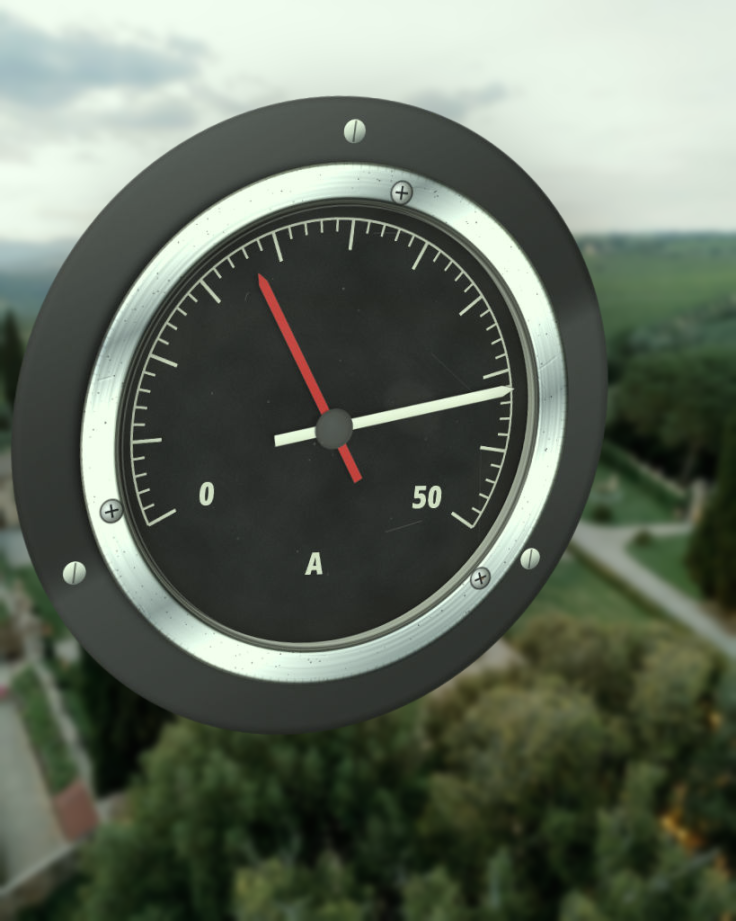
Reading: 41 A
